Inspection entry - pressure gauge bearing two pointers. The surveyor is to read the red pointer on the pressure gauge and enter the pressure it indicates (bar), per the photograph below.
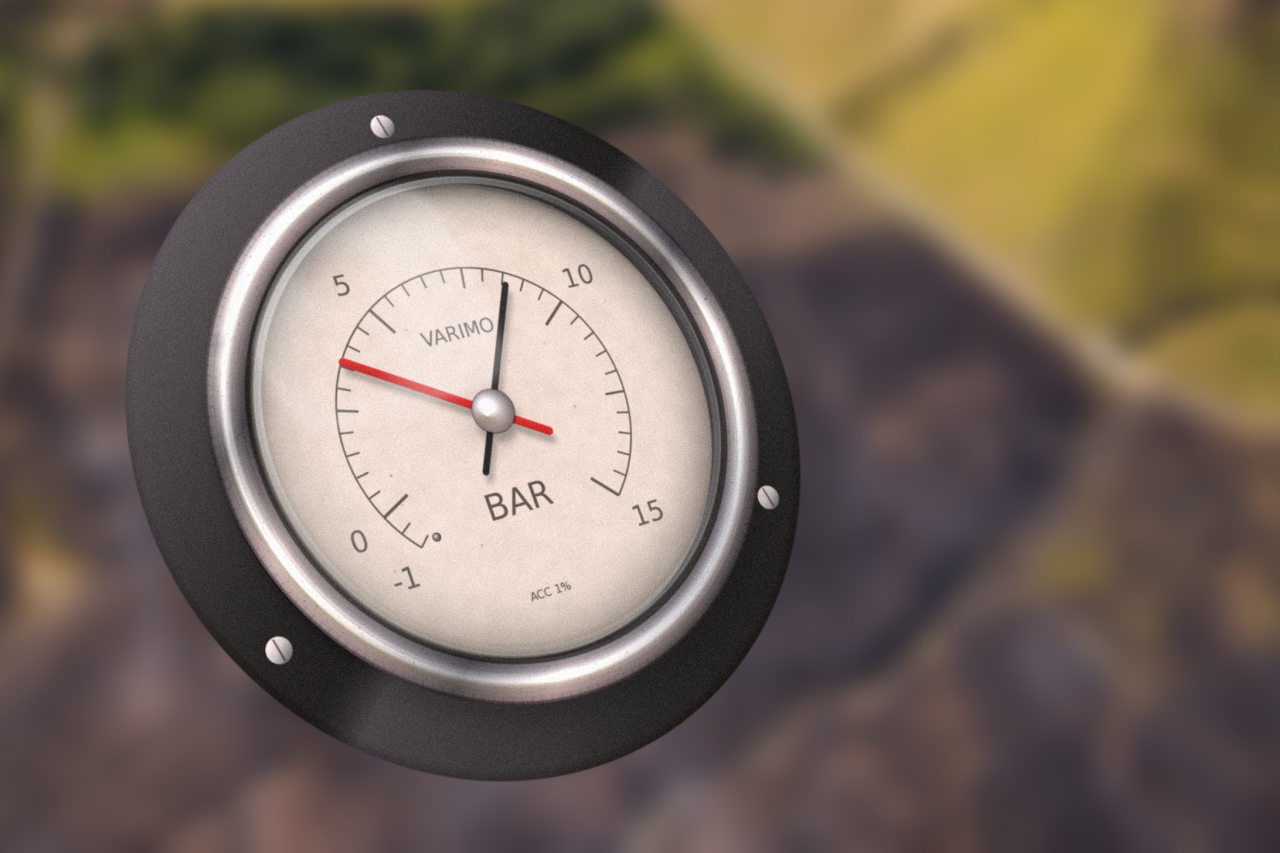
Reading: 3.5 bar
